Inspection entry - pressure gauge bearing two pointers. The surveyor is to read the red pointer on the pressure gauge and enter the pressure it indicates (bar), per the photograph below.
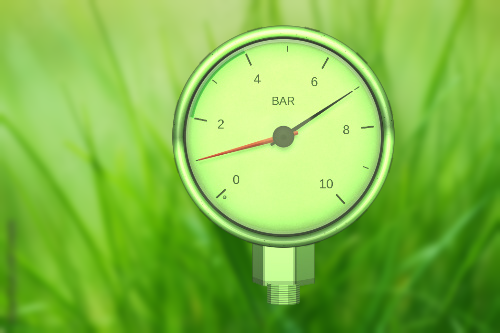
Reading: 1 bar
